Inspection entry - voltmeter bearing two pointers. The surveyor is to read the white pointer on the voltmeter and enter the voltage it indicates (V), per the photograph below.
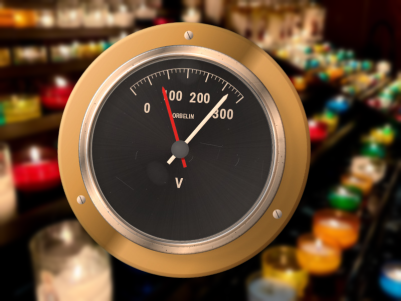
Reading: 270 V
